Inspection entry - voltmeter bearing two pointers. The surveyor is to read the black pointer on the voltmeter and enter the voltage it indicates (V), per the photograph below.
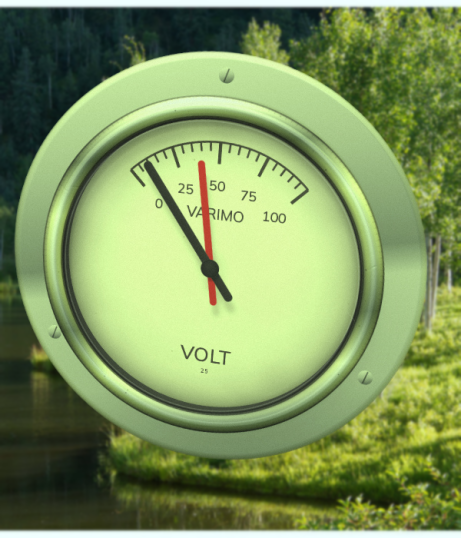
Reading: 10 V
